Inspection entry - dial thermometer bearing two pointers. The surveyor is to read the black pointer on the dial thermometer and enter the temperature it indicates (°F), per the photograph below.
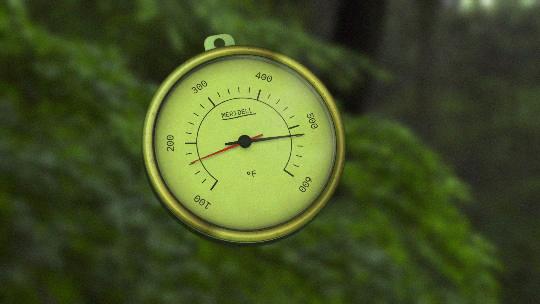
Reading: 520 °F
